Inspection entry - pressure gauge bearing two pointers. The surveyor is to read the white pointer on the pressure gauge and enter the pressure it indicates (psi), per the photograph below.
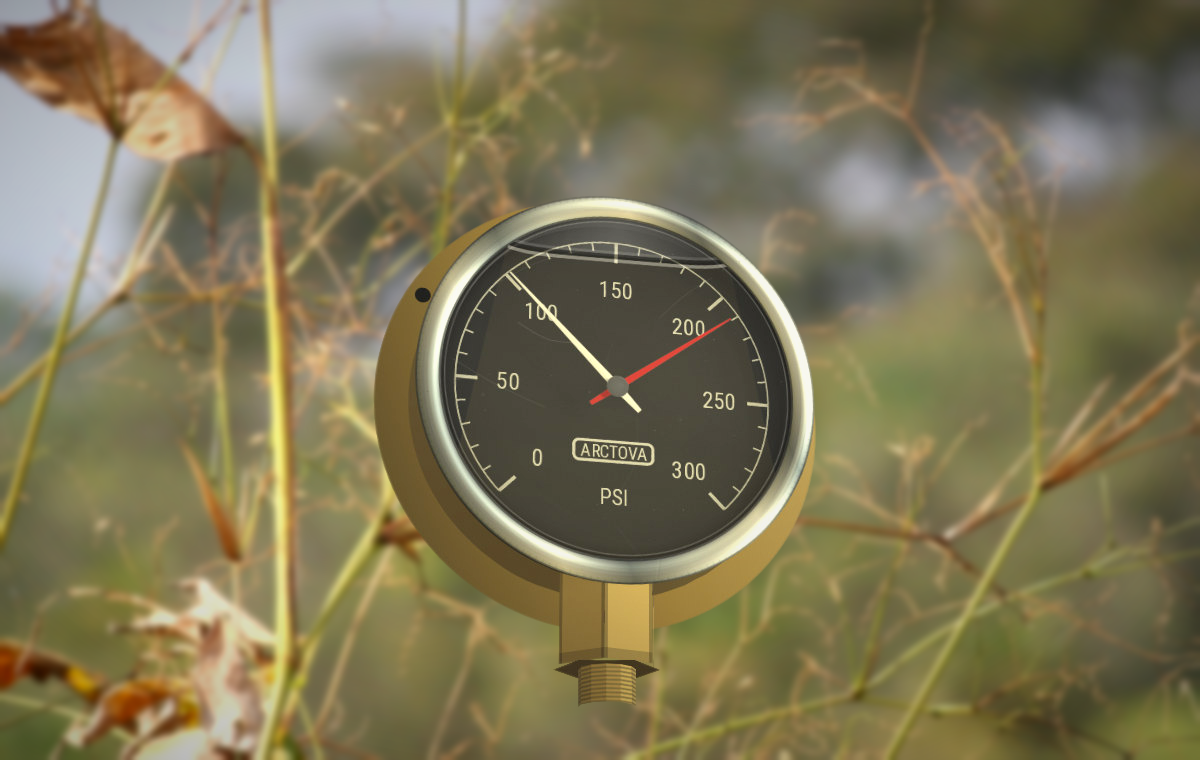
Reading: 100 psi
